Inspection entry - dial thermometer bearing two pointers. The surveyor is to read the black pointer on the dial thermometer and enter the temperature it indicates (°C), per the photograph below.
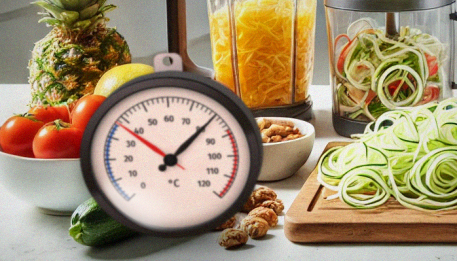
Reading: 80 °C
